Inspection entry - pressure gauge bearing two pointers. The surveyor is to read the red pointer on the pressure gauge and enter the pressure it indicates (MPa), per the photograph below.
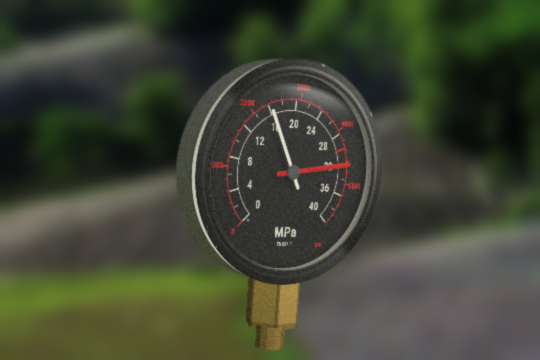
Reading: 32 MPa
